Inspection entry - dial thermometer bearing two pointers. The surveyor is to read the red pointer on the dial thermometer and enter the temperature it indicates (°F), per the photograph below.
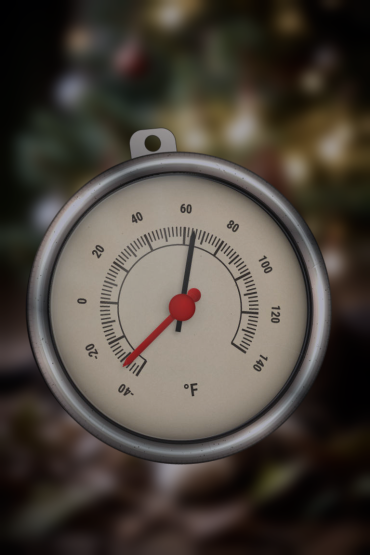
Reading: -32 °F
